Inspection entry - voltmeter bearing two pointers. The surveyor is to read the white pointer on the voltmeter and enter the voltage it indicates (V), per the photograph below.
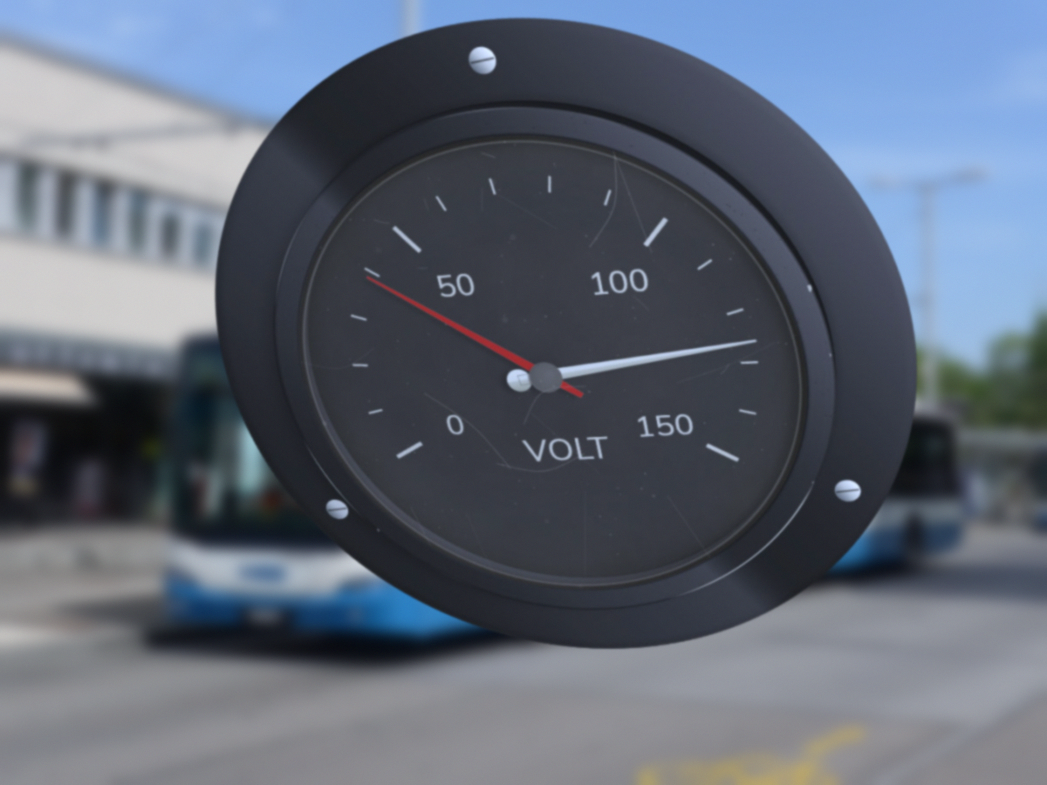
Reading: 125 V
